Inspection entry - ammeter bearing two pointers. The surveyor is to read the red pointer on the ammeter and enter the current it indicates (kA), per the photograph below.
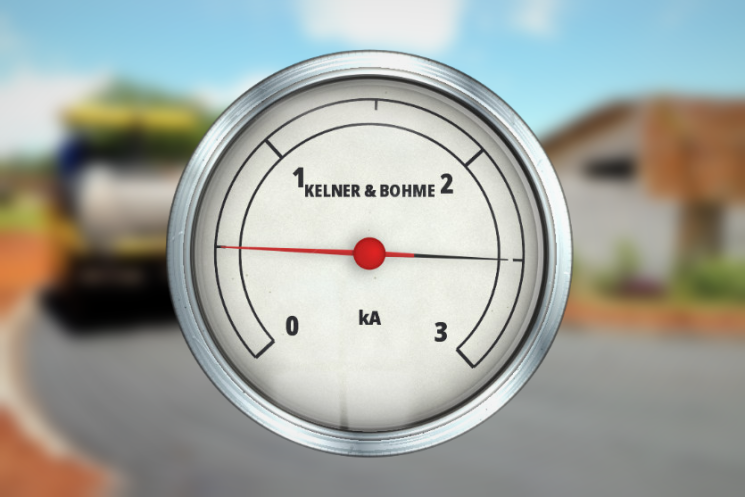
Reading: 0.5 kA
